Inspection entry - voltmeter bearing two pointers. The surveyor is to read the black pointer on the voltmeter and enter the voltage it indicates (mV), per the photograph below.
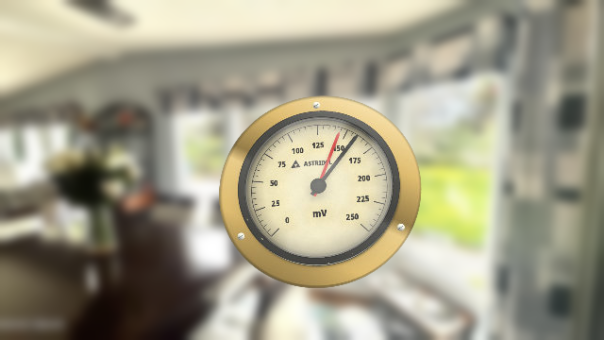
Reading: 160 mV
